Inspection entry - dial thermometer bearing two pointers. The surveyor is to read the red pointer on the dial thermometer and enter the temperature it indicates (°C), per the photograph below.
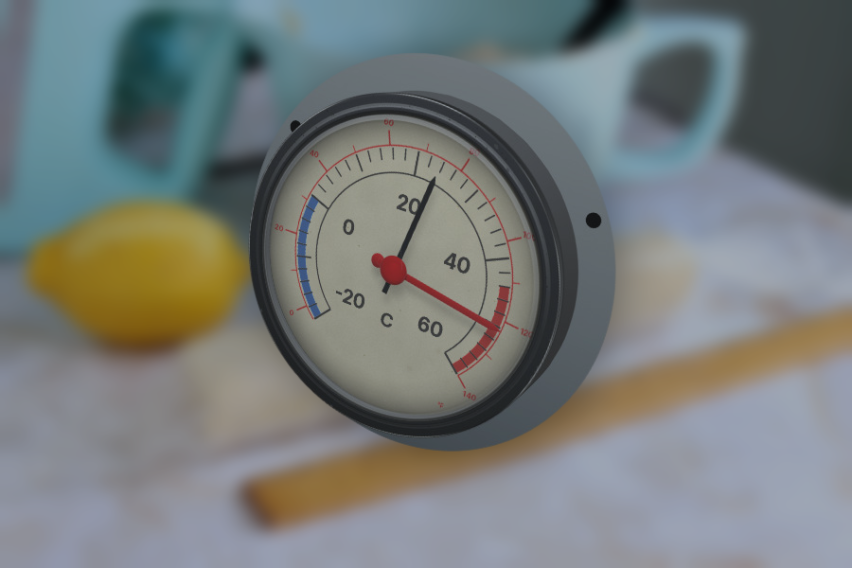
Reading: 50 °C
